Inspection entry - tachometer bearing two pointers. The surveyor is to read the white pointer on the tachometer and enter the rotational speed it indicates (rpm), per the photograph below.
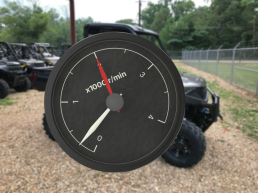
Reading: 250 rpm
